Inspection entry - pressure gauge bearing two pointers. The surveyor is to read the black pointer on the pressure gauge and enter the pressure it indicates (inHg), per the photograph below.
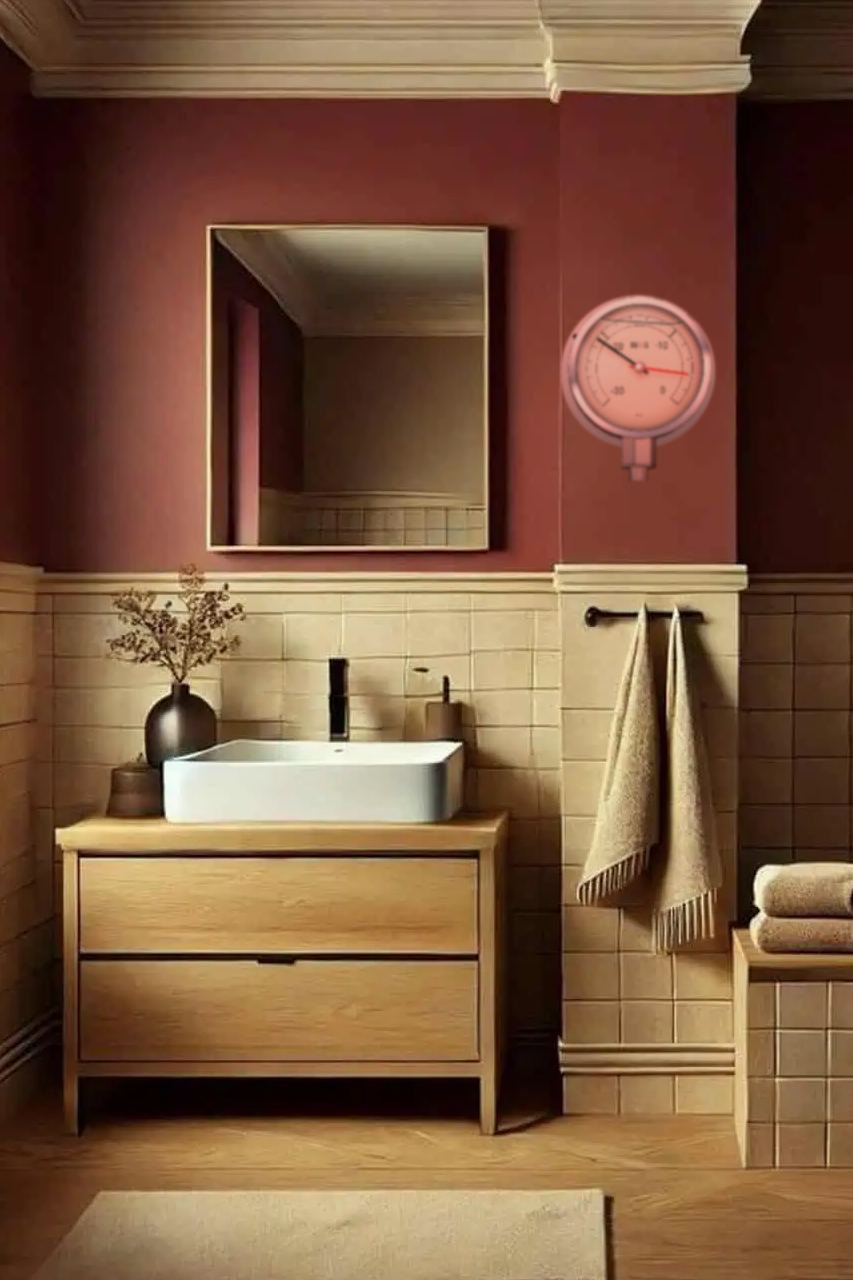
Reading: -21 inHg
